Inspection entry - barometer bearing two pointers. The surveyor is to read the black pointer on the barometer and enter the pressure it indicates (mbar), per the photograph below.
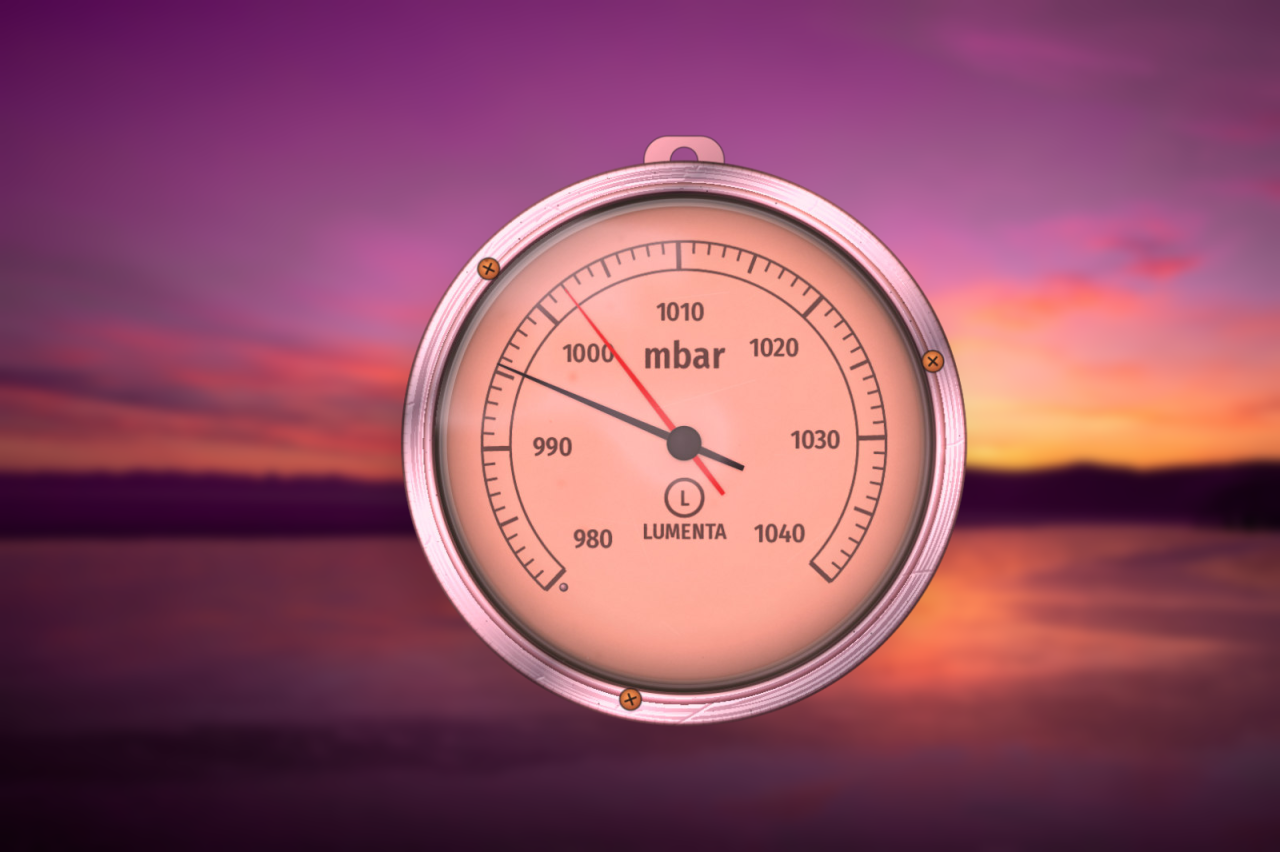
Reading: 995.5 mbar
